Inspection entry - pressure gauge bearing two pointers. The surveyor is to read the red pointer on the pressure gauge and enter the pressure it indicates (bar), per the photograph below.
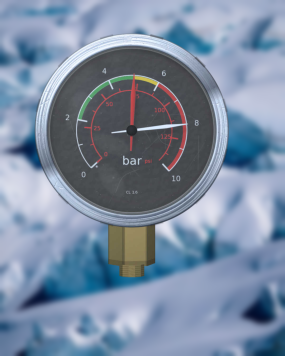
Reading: 5 bar
